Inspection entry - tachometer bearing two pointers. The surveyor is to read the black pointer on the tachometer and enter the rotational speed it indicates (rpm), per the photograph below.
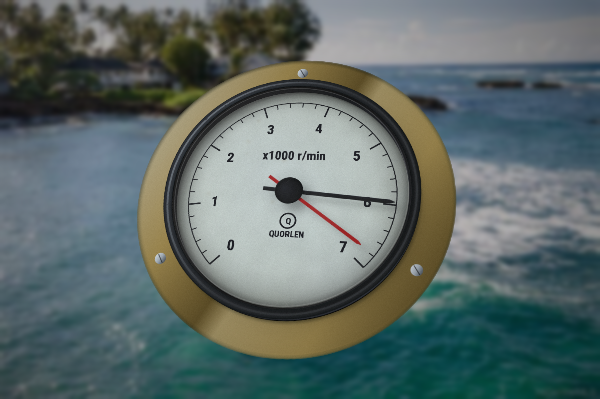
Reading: 6000 rpm
